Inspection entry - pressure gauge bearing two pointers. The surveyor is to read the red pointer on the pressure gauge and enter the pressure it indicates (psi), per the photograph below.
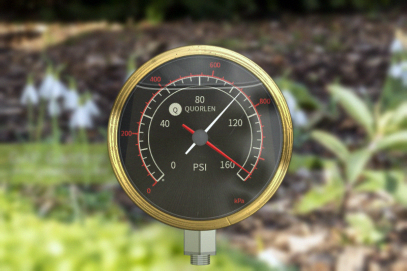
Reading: 155 psi
